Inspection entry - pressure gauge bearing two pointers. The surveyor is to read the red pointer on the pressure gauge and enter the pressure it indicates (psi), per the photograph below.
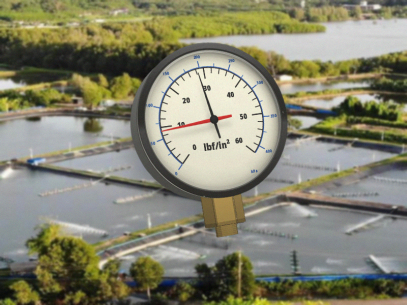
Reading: 9 psi
